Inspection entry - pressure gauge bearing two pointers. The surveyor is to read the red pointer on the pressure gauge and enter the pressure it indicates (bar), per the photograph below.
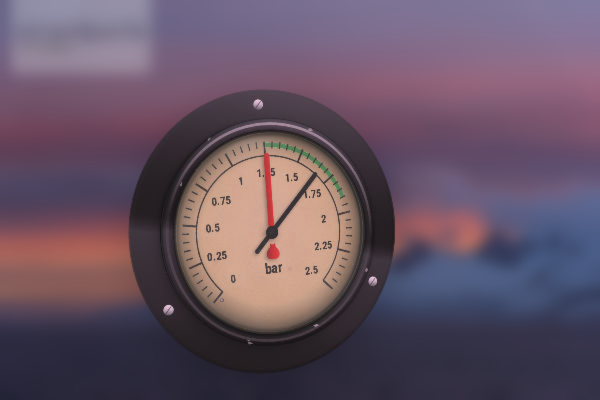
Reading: 1.25 bar
